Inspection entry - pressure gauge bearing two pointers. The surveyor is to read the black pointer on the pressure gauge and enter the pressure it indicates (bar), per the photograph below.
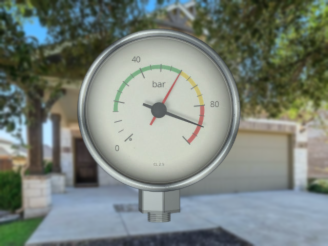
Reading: 90 bar
